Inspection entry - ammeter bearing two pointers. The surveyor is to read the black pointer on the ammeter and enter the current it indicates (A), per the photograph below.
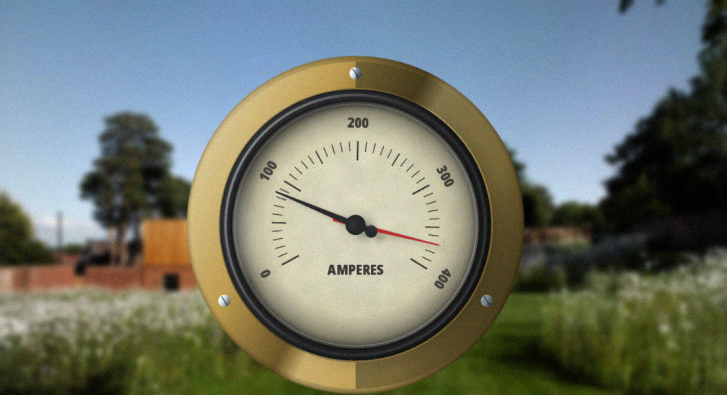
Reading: 85 A
